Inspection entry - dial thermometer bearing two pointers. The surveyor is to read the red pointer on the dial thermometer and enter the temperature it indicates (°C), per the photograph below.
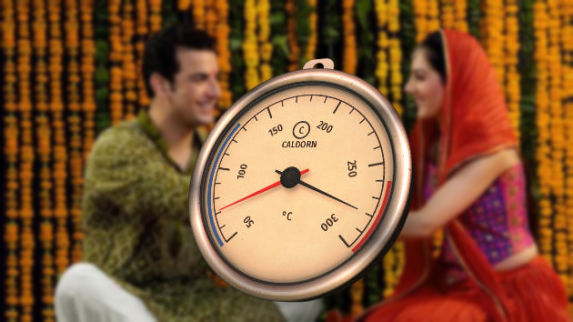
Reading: 70 °C
